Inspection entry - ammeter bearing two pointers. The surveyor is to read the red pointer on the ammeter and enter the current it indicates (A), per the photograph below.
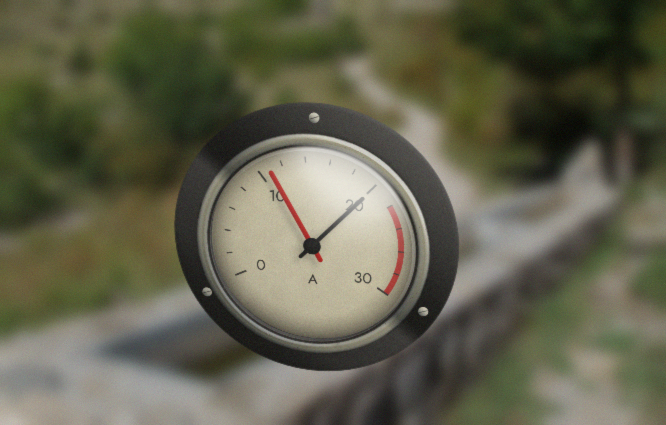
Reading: 11 A
